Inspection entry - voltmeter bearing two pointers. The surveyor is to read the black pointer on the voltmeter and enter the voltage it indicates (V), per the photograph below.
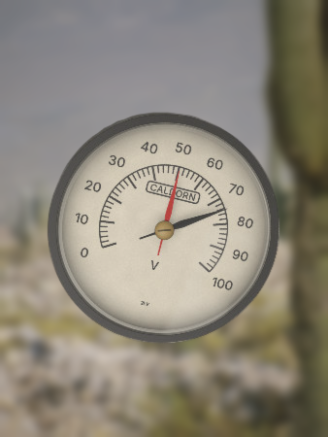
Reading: 74 V
